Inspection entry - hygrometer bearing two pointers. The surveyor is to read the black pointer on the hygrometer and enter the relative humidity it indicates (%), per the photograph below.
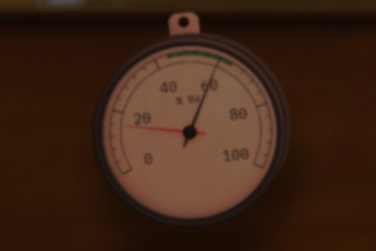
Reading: 60 %
